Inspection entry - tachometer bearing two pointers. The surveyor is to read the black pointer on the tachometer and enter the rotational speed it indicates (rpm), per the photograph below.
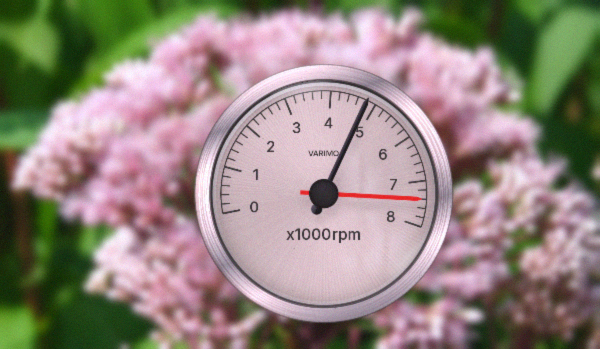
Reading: 4800 rpm
